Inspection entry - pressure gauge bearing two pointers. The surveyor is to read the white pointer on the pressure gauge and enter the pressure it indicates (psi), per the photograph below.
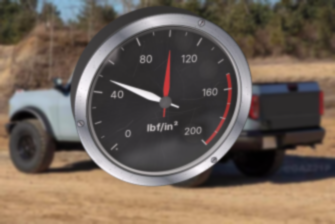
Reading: 50 psi
